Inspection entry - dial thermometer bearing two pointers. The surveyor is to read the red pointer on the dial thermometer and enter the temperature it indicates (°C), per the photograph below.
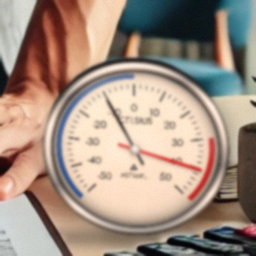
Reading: 40 °C
